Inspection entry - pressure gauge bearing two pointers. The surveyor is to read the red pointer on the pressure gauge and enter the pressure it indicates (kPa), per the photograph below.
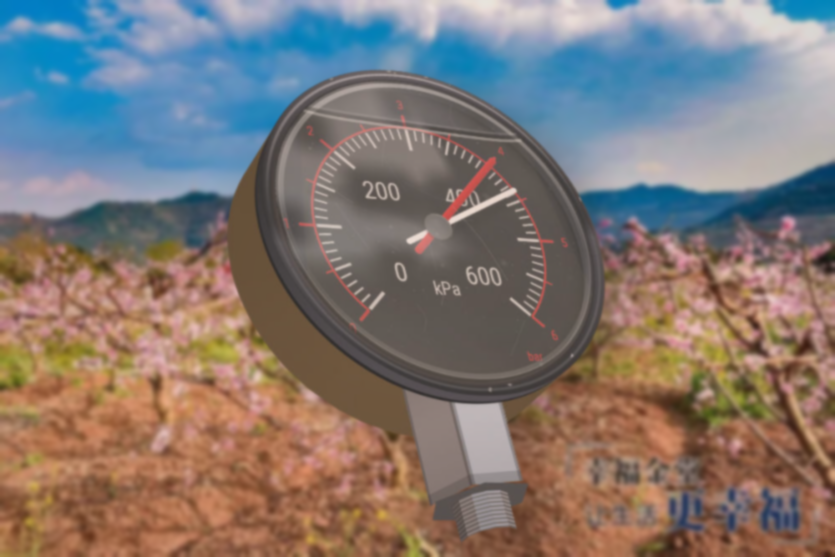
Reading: 400 kPa
